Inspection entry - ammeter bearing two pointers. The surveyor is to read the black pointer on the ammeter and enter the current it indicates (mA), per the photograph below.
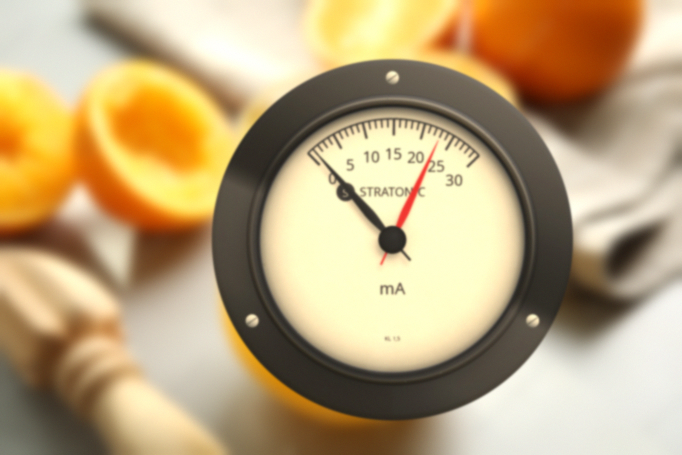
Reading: 1 mA
